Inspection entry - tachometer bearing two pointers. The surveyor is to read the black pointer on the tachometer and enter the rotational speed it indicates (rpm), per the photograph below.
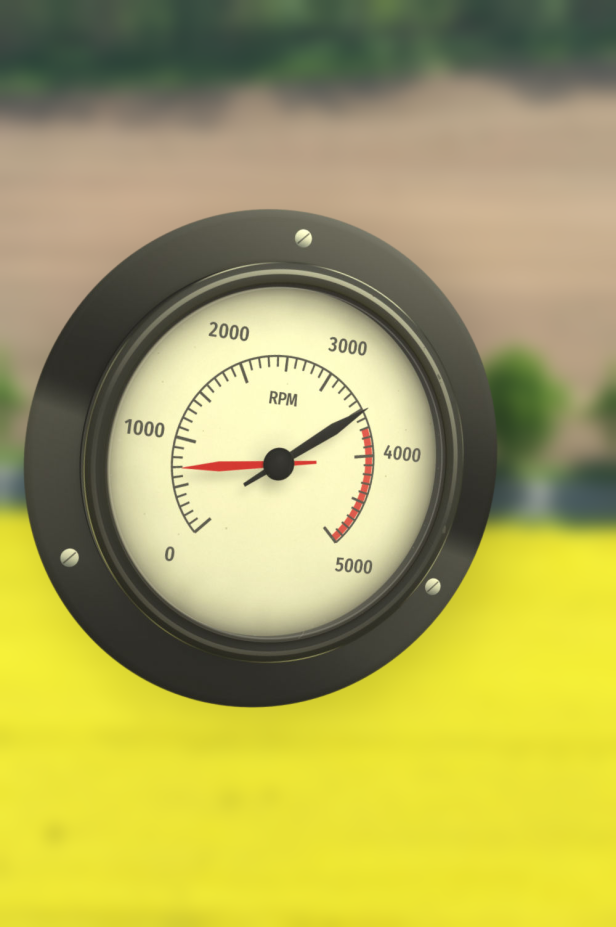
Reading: 3500 rpm
